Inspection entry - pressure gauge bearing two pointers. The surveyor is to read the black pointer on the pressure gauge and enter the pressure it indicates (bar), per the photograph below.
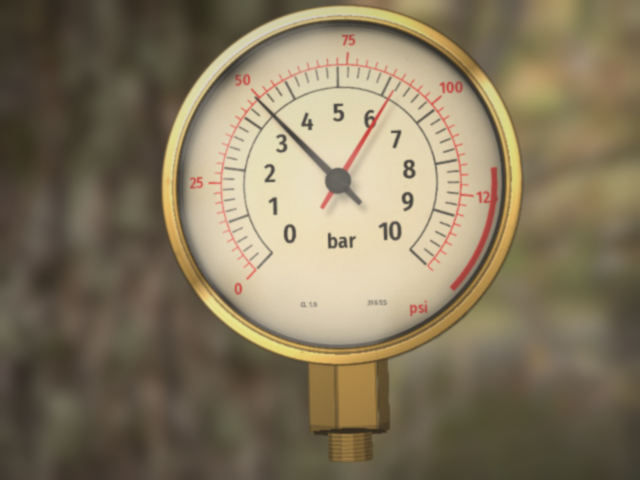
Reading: 3.4 bar
